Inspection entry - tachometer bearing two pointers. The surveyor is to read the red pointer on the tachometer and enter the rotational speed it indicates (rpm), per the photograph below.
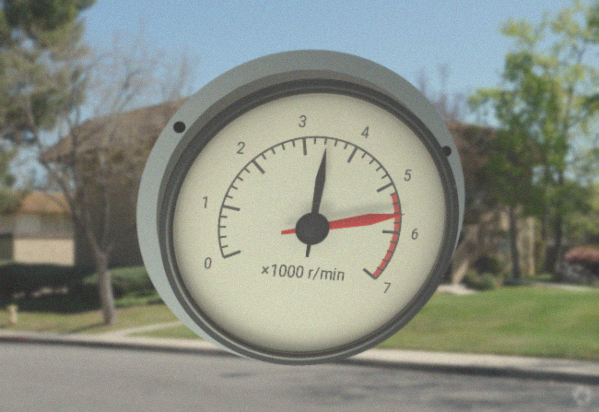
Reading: 5600 rpm
